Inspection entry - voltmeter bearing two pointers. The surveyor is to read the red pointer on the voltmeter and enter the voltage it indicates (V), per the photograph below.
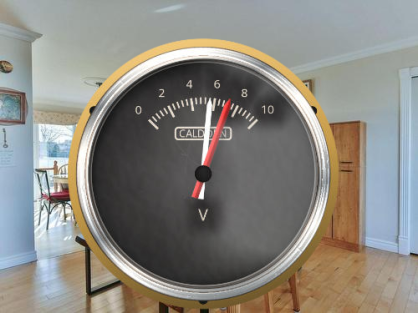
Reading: 7.2 V
